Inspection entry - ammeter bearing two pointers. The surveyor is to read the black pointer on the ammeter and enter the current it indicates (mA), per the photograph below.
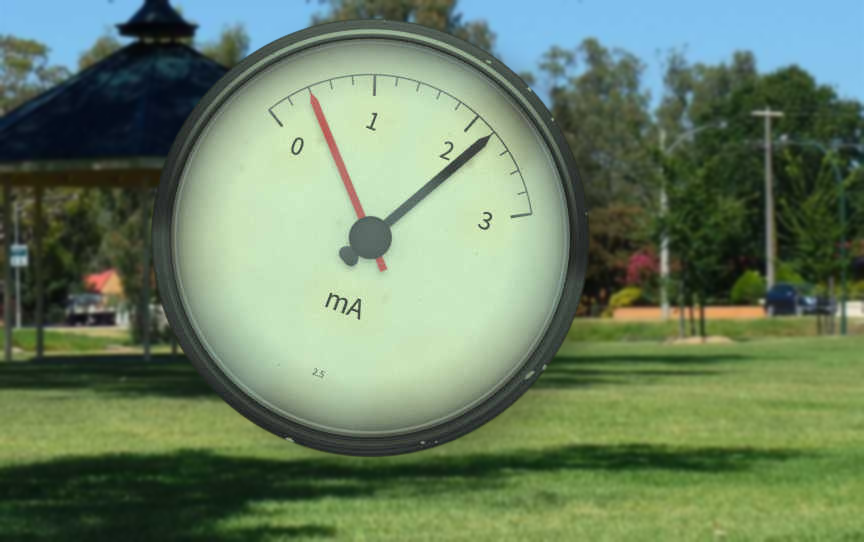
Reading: 2.2 mA
